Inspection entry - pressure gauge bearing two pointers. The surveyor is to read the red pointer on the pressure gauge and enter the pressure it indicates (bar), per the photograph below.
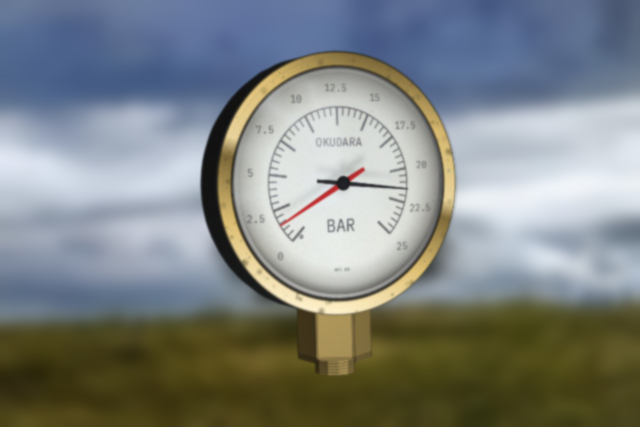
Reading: 1.5 bar
